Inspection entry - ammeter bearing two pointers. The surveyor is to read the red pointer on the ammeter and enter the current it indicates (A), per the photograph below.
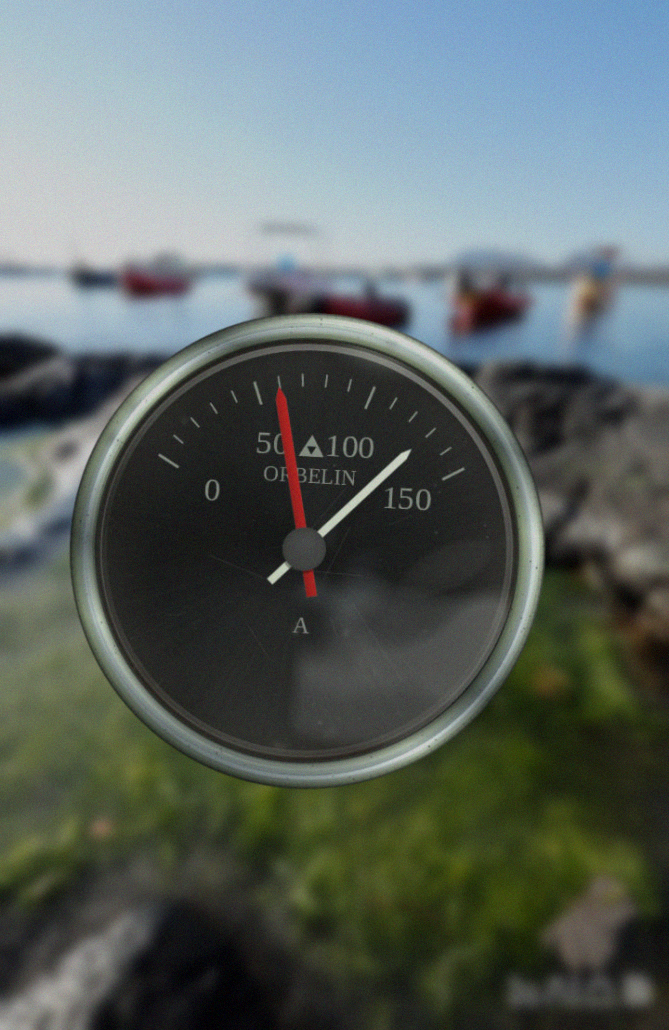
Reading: 60 A
